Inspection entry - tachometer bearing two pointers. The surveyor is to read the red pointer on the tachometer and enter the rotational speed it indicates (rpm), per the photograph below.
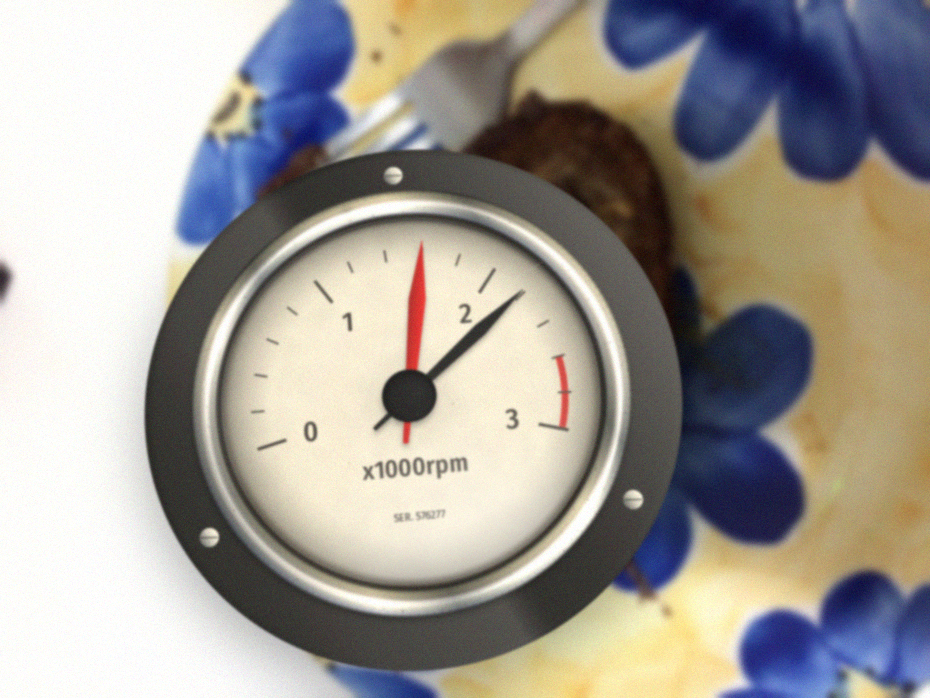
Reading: 1600 rpm
